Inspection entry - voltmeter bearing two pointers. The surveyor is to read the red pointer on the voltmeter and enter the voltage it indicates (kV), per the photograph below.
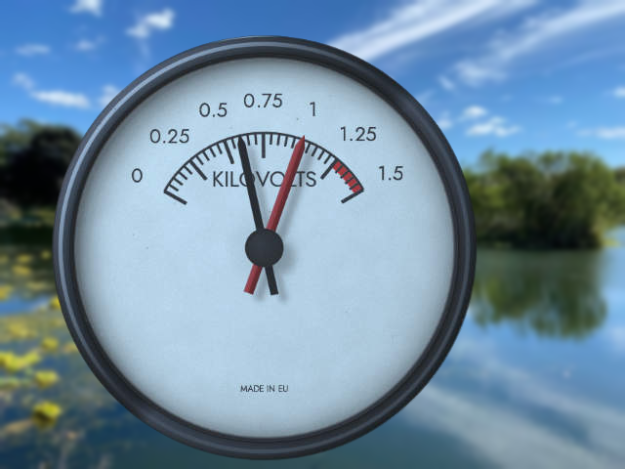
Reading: 1 kV
